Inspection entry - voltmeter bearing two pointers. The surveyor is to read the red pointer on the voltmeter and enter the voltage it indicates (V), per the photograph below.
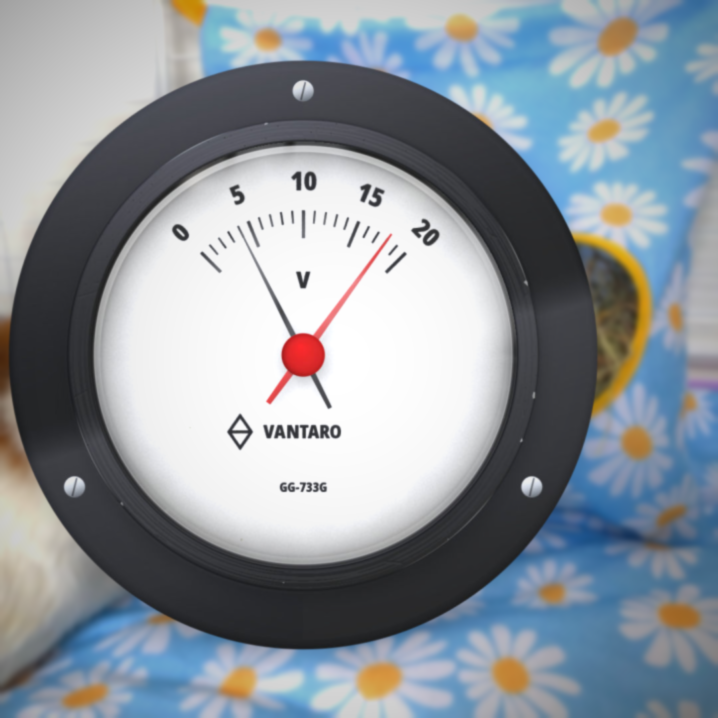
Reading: 18 V
